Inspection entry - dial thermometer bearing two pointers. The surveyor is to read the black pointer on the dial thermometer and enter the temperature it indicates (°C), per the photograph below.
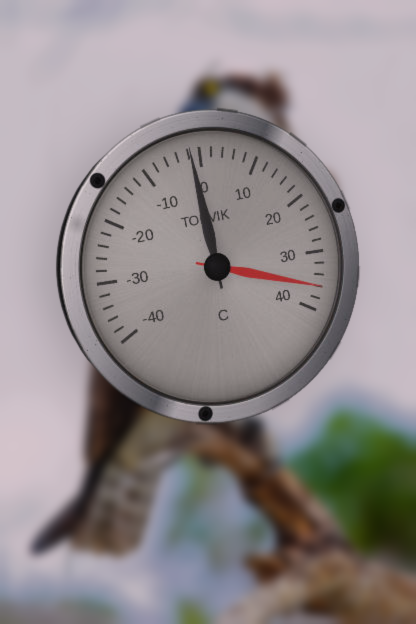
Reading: -2 °C
